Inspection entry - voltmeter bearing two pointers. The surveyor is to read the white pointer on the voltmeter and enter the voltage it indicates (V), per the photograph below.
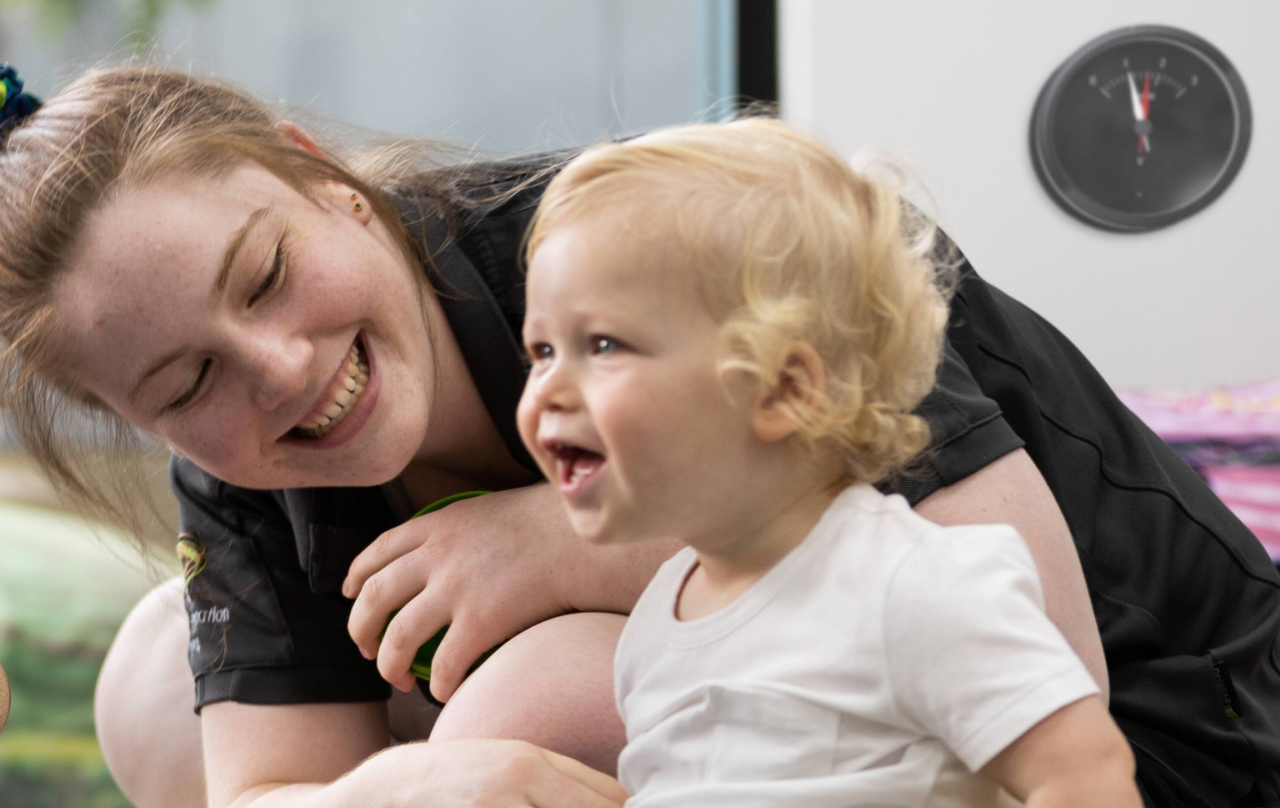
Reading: 1 V
